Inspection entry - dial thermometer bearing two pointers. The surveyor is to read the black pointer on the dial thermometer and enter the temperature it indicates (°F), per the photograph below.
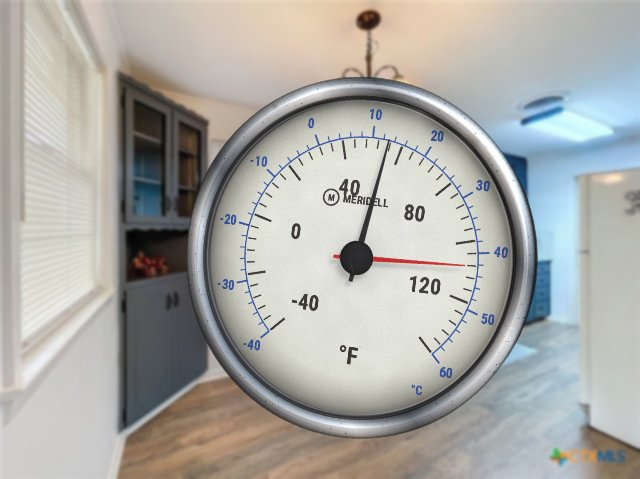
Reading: 56 °F
